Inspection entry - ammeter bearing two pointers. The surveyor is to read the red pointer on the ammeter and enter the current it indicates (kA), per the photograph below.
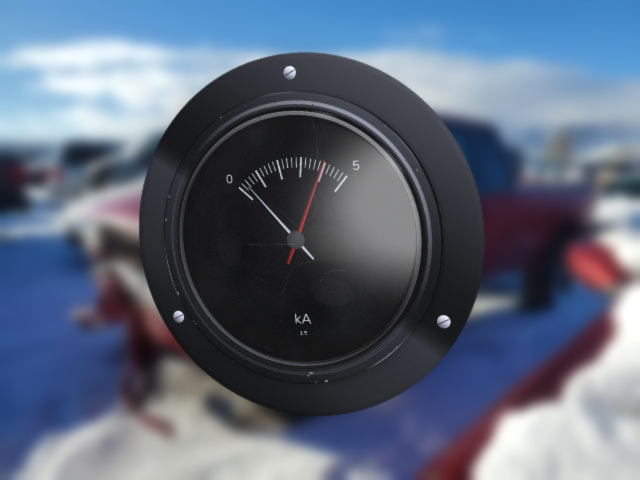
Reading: 4 kA
